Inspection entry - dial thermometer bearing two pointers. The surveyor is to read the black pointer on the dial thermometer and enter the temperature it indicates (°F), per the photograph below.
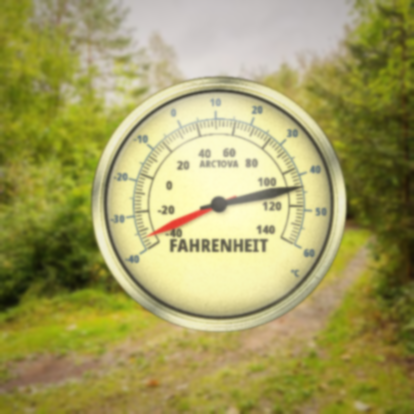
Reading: 110 °F
